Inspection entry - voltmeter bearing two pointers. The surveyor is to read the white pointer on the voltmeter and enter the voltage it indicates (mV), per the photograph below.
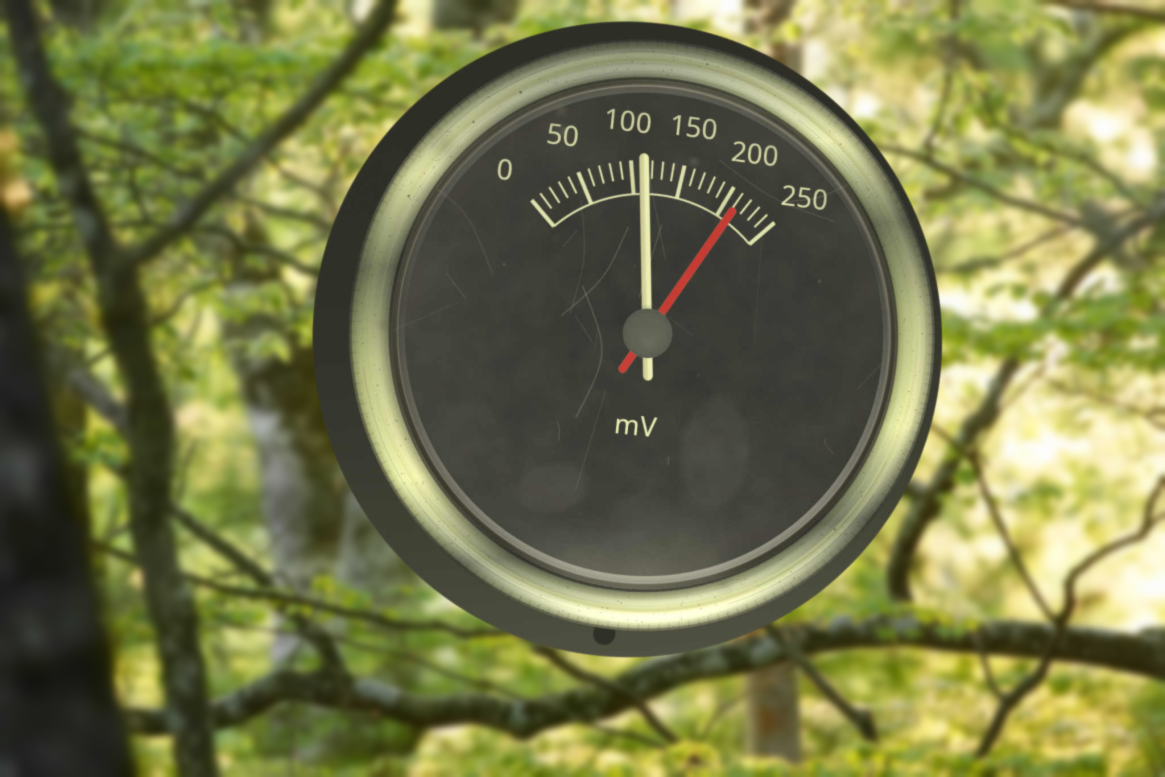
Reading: 110 mV
